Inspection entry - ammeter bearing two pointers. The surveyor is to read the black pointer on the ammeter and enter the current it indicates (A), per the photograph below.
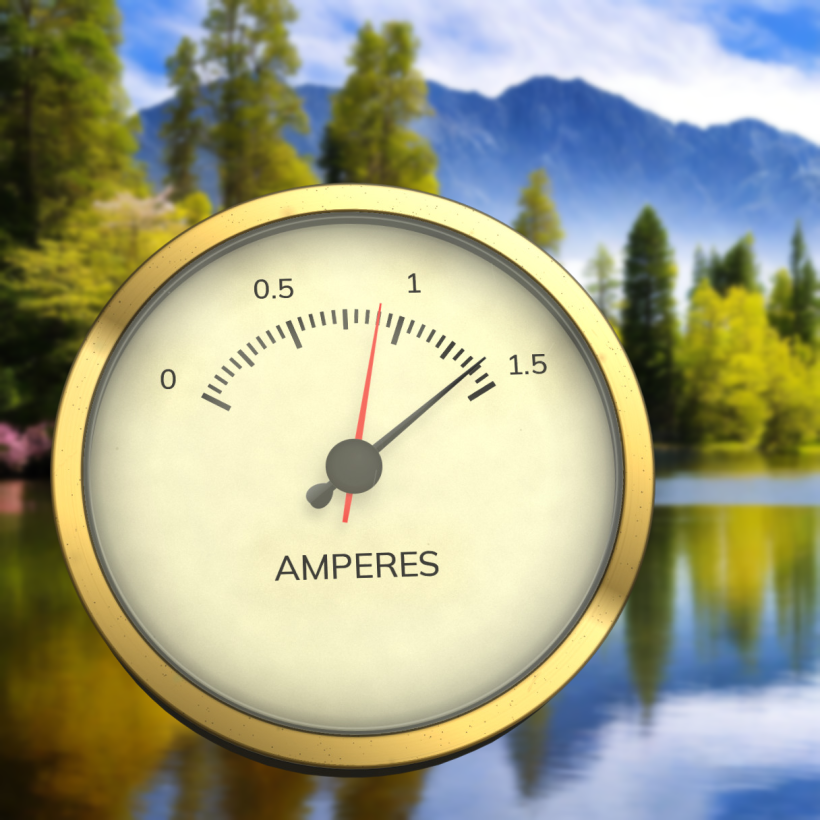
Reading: 1.4 A
